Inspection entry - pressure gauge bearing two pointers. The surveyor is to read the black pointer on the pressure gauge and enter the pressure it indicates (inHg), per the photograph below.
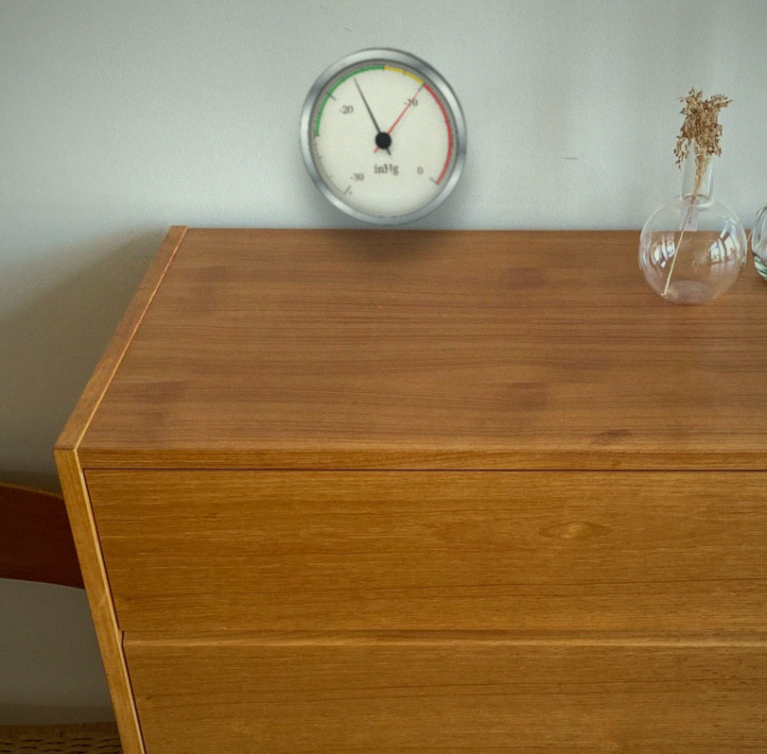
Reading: -17 inHg
